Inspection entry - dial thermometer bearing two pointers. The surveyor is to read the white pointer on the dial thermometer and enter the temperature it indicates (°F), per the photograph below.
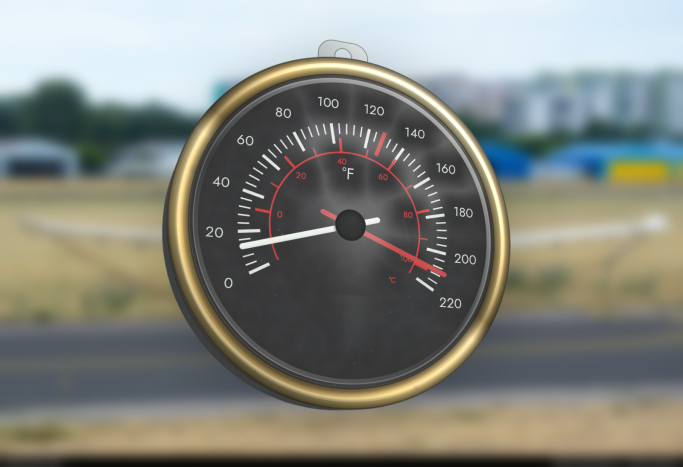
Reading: 12 °F
